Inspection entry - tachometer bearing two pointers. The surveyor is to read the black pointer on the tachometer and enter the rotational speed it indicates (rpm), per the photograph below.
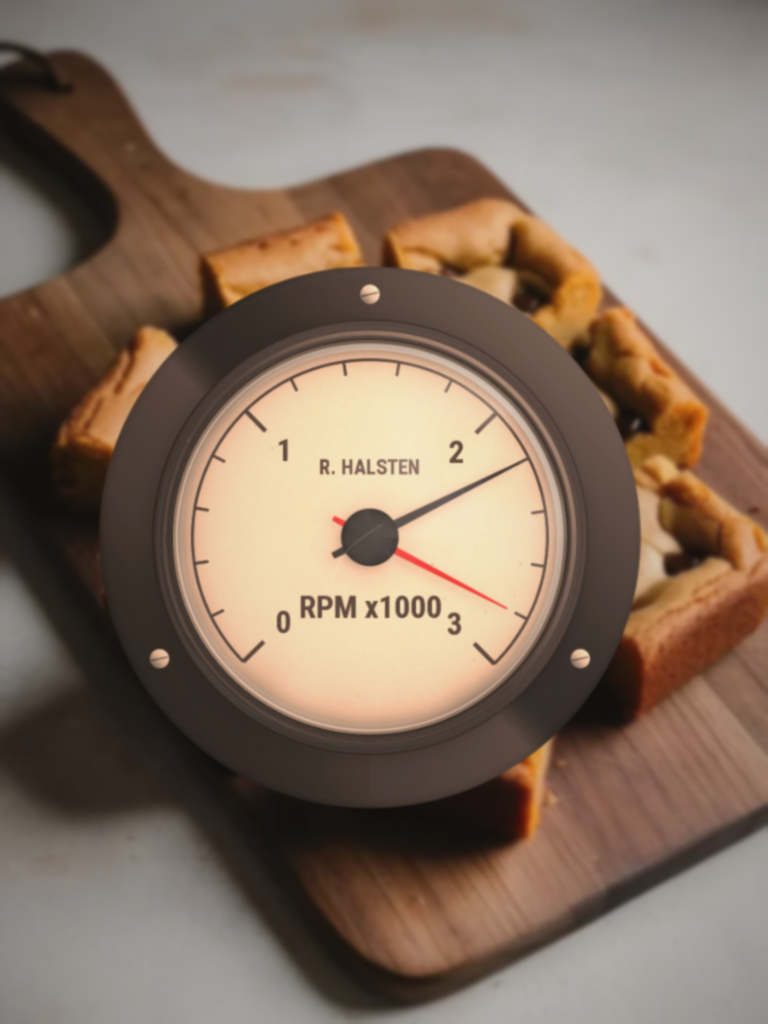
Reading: 2200 rpm
